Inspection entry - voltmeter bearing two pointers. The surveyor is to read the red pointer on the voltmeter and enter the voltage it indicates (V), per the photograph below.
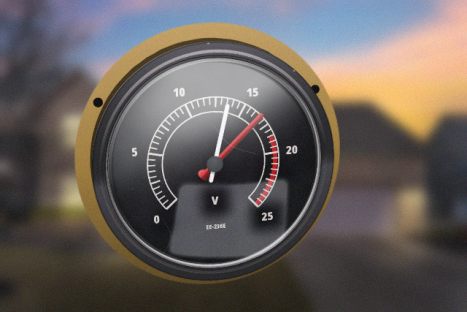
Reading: 16.5 V
